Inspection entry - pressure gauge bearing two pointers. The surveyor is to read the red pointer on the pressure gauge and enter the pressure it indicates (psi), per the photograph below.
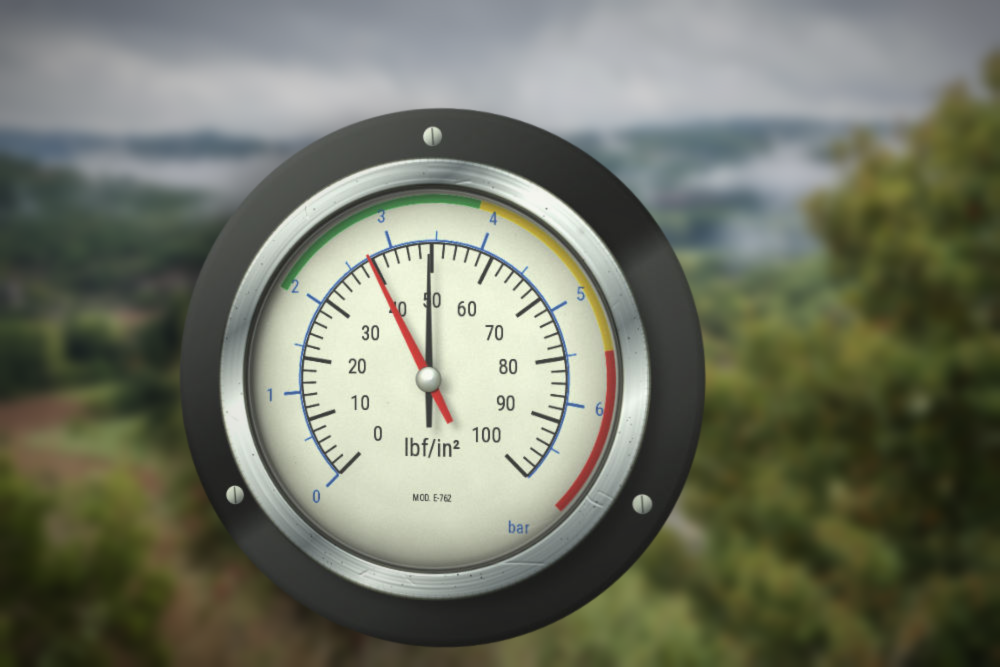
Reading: 40 psi
